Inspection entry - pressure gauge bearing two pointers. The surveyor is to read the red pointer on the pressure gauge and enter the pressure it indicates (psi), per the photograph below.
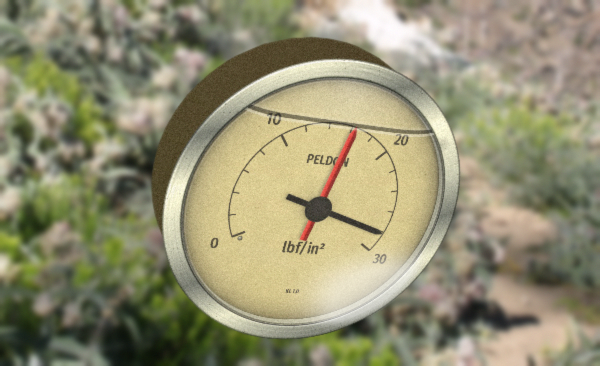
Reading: 16 psi
